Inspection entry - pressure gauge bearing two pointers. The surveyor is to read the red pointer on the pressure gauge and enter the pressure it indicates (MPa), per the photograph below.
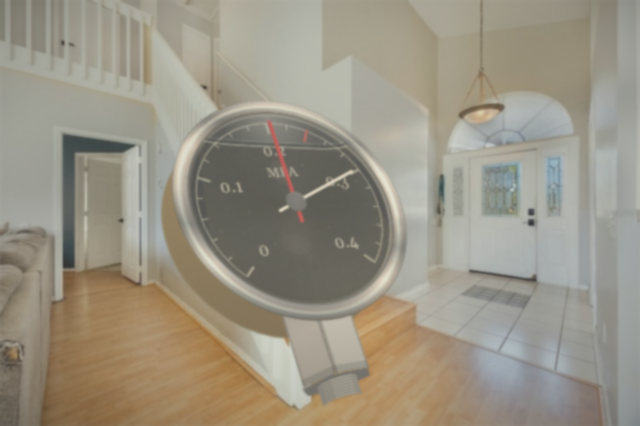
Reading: 0.2 MPa
